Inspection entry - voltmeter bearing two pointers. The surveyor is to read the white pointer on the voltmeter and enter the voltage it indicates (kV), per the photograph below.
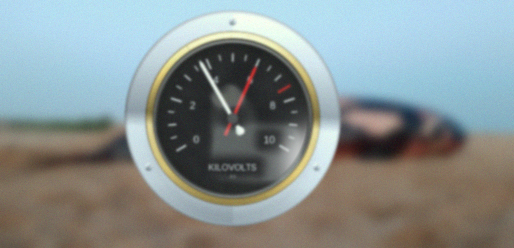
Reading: 3.75 kV
